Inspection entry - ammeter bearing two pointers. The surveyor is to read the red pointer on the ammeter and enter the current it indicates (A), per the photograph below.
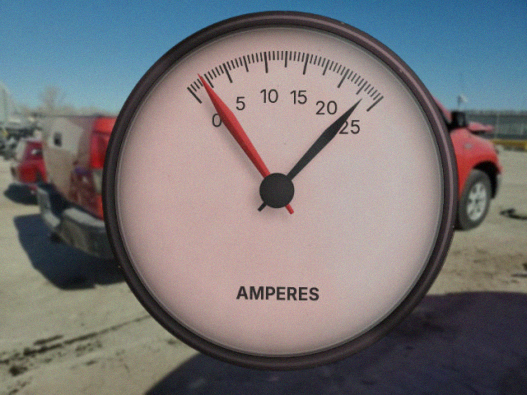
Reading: 2 A
